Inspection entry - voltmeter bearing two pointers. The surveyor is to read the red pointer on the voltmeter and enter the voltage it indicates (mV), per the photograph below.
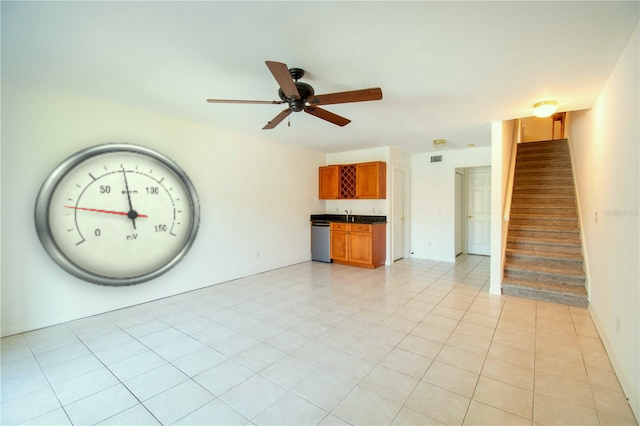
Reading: 25 mV
